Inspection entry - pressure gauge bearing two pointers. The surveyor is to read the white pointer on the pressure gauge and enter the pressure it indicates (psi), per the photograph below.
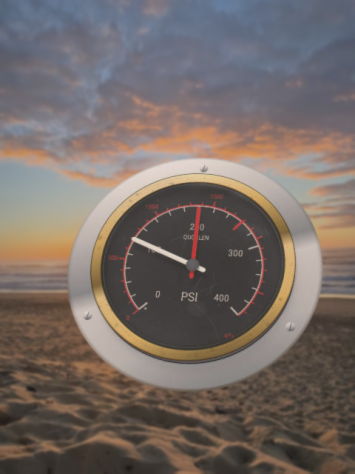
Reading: 100 psi
